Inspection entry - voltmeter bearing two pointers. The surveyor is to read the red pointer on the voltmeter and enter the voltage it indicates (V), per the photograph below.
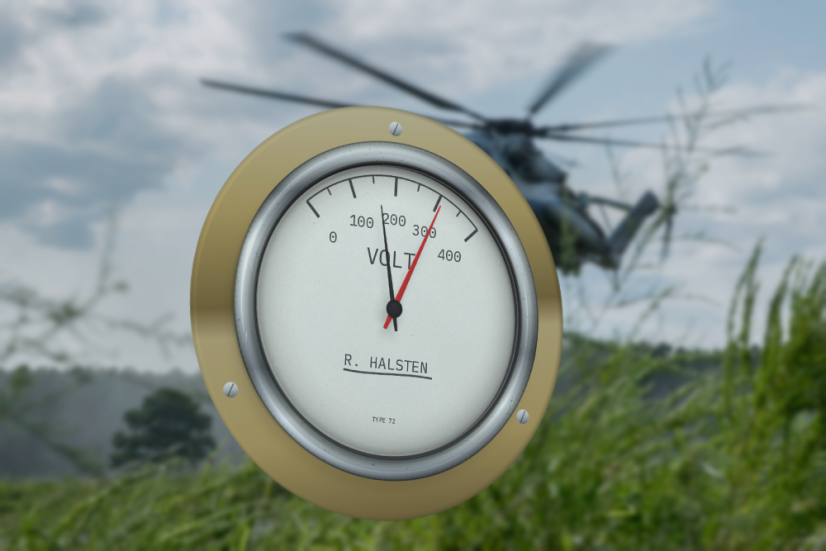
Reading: 300 V
